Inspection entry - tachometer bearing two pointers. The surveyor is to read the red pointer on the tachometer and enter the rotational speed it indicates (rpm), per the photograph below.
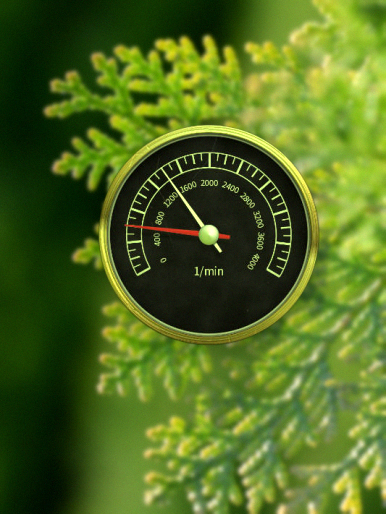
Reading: 600 rpm
